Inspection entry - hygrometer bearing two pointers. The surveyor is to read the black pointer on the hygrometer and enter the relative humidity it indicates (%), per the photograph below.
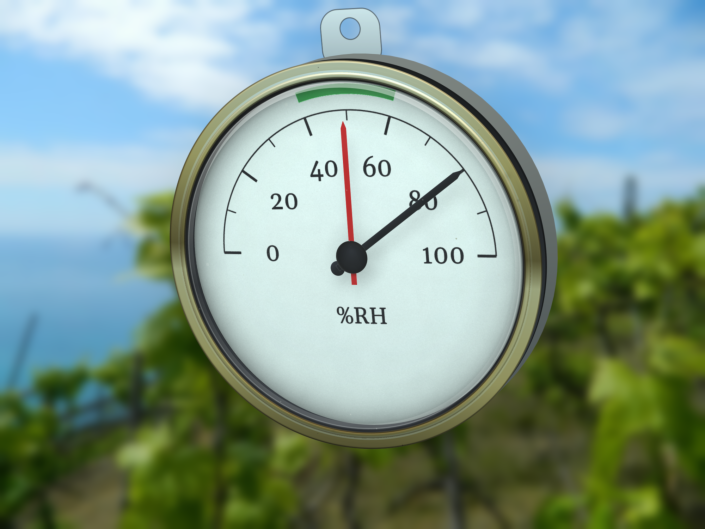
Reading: 80 %
